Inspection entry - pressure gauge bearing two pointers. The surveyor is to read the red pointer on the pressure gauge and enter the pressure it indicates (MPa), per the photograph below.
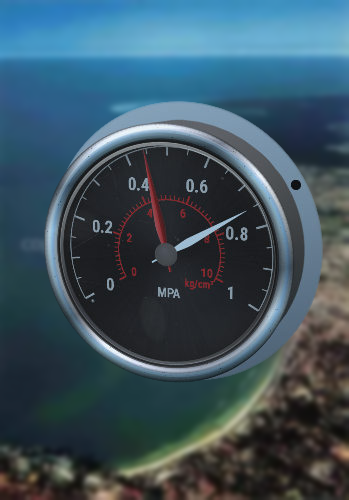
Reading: 0.45 MPa
